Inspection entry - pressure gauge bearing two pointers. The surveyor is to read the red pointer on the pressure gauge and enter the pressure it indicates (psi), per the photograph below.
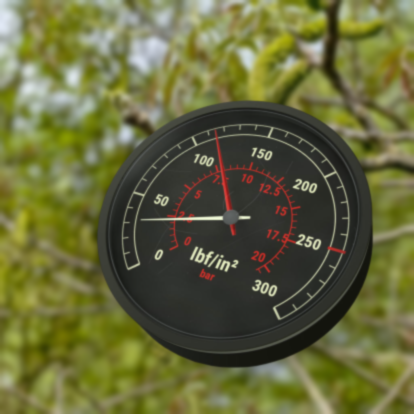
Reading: 115 psi
